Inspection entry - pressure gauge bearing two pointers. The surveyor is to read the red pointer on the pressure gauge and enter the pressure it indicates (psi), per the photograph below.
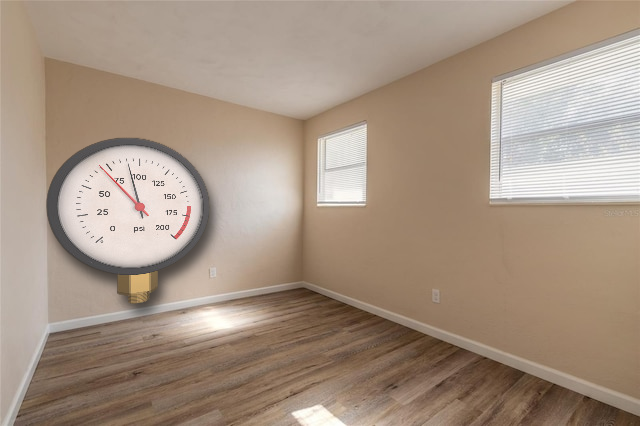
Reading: 70 psi
